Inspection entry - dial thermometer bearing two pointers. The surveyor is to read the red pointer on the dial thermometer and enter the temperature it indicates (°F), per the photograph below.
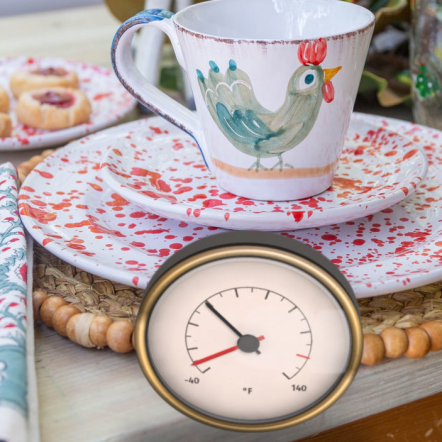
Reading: -30 °F
